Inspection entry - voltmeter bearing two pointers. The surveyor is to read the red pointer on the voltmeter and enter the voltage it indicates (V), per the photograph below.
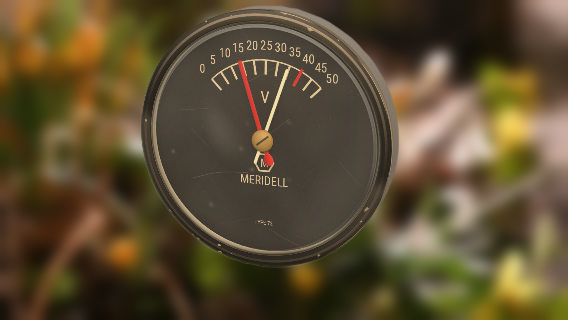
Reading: 15 V
